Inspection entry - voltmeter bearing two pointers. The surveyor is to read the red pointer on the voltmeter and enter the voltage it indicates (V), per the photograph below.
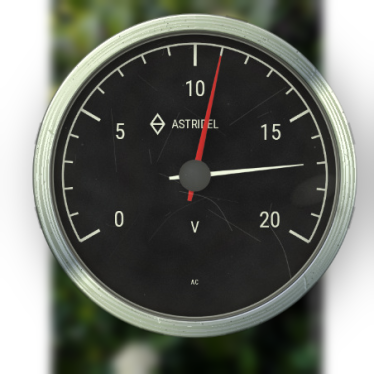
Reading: 11 V
